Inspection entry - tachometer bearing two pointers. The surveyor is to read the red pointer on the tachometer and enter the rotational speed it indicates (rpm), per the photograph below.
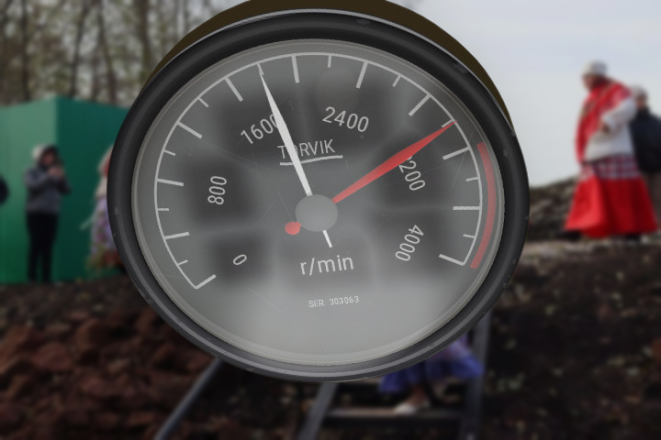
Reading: 3000 rpm
